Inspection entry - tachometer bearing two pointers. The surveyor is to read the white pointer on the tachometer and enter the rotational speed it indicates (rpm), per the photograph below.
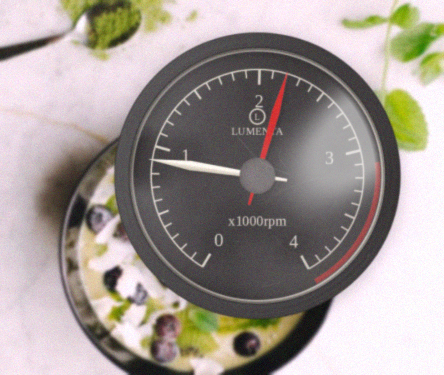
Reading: 900 rpm
